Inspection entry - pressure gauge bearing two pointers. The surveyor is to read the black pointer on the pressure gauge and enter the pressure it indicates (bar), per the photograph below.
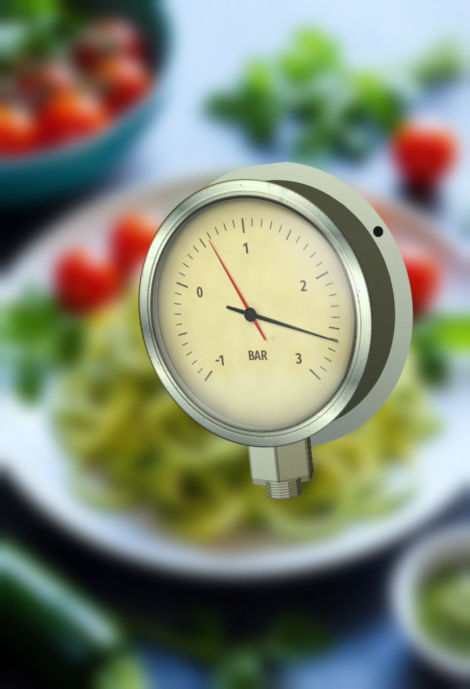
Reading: 2.6 bar
